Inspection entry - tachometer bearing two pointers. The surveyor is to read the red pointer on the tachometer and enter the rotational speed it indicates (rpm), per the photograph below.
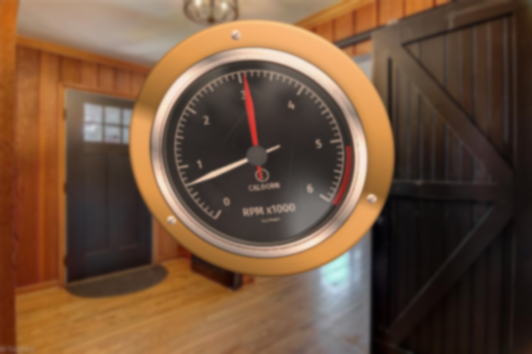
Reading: 3100 rpm
